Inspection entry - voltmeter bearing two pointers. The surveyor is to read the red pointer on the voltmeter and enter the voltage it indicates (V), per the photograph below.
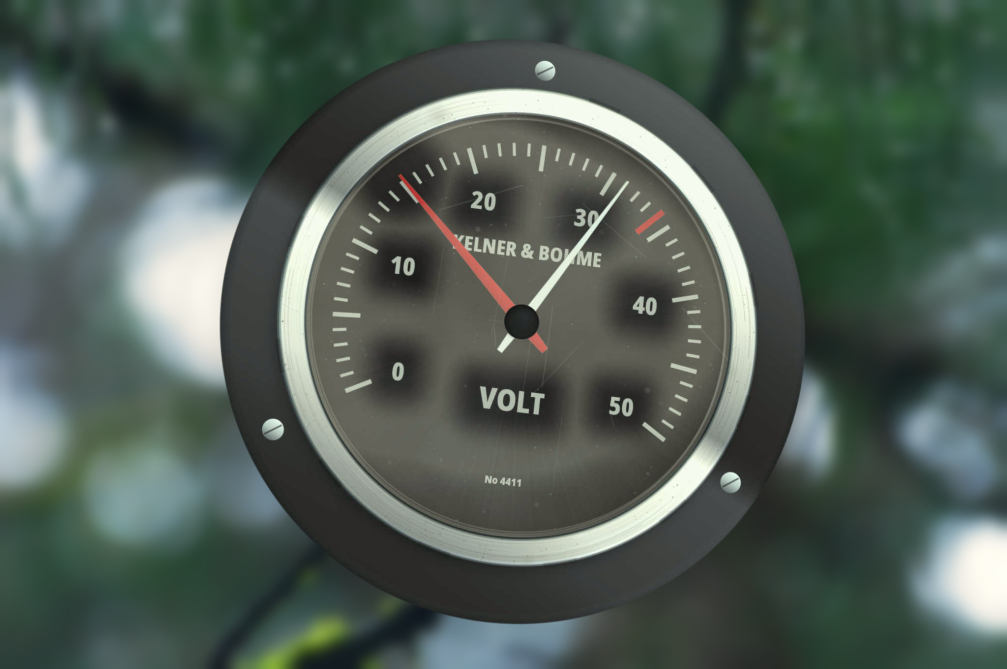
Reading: 15 V
